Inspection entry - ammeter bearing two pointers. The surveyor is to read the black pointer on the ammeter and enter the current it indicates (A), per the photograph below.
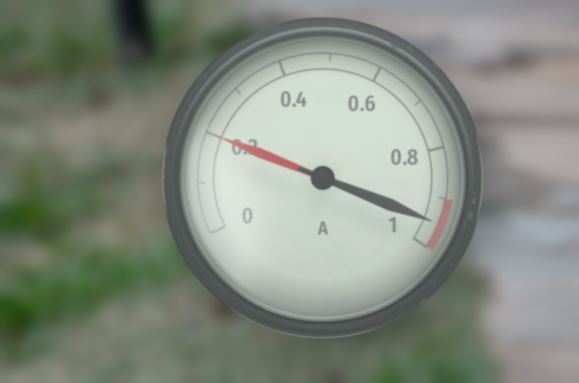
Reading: 0.95 A
